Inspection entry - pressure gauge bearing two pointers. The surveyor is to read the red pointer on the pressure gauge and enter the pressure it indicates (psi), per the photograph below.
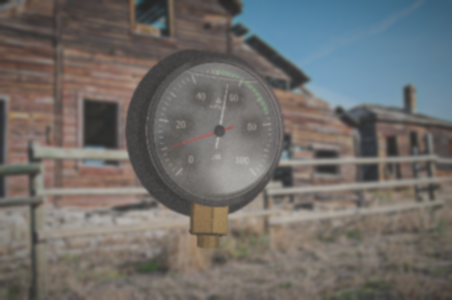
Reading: 10 psi
